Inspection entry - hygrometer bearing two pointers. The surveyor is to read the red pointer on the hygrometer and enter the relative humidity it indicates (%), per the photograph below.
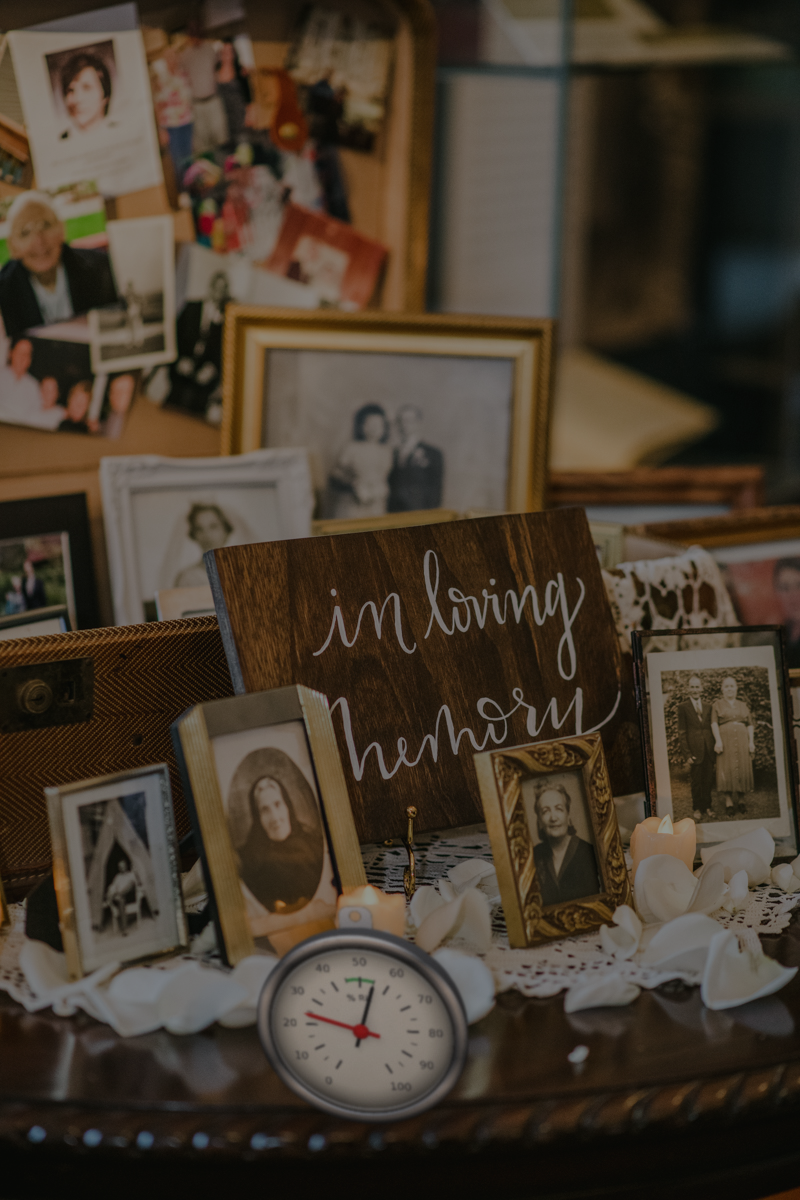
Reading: 25 %
